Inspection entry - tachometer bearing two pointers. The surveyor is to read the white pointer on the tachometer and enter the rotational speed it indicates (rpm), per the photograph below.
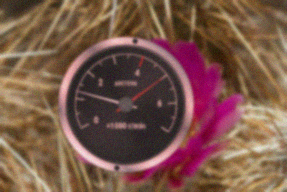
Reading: 1250 rpm
